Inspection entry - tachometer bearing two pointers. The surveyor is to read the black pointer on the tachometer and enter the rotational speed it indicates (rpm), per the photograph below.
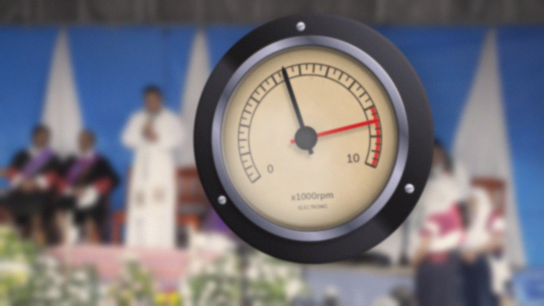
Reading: 4500 rpm
